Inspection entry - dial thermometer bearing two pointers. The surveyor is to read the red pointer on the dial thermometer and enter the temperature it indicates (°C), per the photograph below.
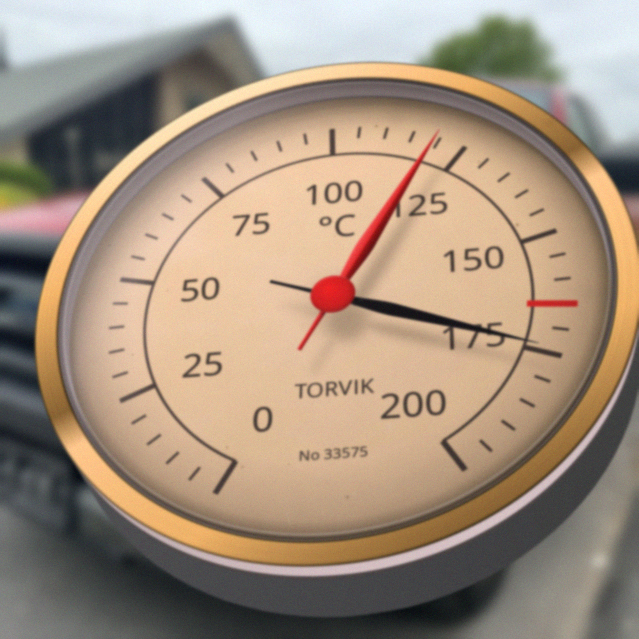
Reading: 120 °C
